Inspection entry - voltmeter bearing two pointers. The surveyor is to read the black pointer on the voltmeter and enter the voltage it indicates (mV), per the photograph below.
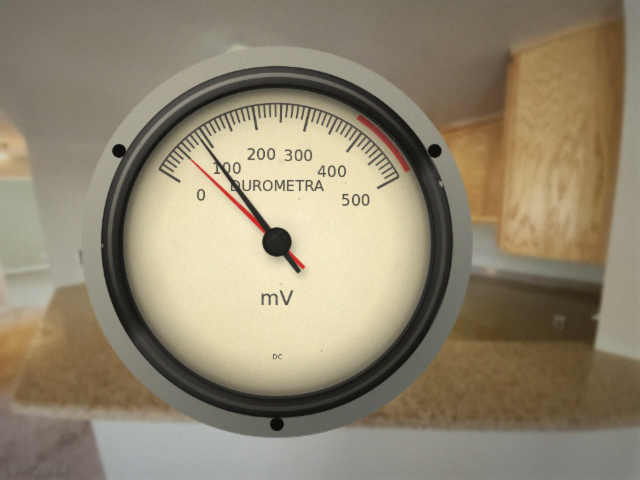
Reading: 90 mV
